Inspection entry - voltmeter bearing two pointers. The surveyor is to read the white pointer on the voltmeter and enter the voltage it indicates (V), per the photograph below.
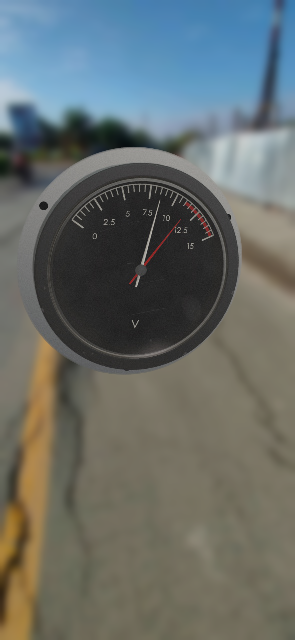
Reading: 8.5 V
